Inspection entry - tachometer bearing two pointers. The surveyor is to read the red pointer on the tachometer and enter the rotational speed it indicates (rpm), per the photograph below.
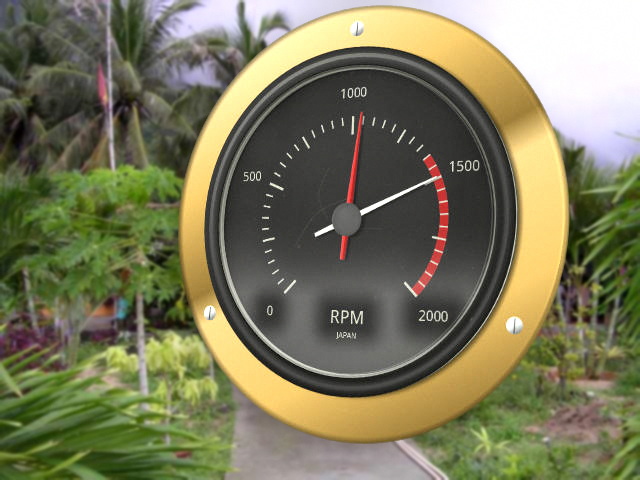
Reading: 1050 rpm
